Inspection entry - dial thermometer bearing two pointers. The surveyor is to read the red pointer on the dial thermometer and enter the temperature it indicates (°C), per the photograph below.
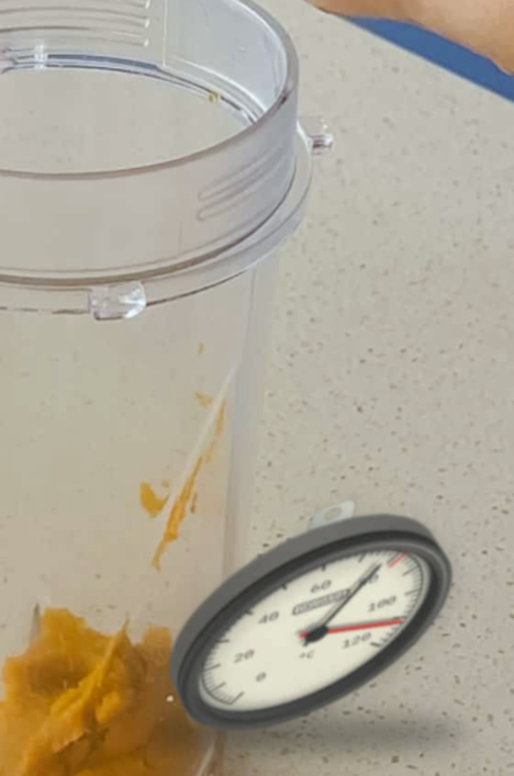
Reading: 110 °C
